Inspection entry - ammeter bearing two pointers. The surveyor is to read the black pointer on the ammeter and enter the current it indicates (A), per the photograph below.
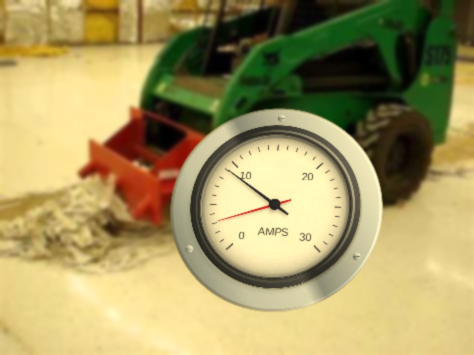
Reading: 9 A
